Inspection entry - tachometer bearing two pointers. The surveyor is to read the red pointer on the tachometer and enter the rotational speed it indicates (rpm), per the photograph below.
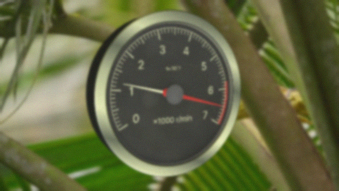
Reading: 6500 rpm
